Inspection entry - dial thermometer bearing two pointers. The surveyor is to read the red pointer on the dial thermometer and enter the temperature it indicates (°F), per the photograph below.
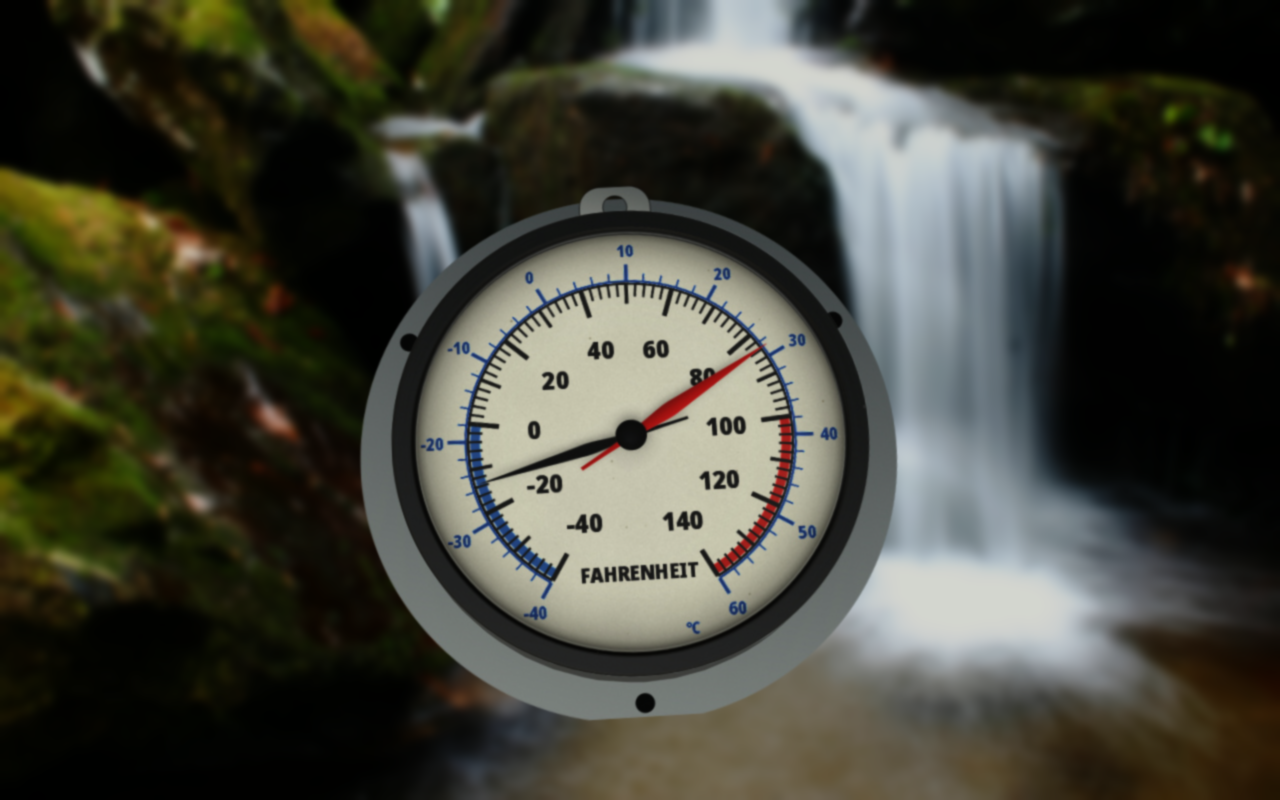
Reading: 84 °F
